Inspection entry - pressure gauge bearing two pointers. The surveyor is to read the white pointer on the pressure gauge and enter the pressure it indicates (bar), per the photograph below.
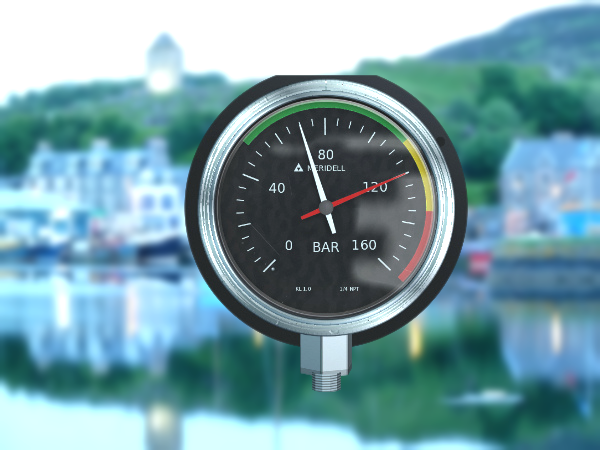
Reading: 70 bar
